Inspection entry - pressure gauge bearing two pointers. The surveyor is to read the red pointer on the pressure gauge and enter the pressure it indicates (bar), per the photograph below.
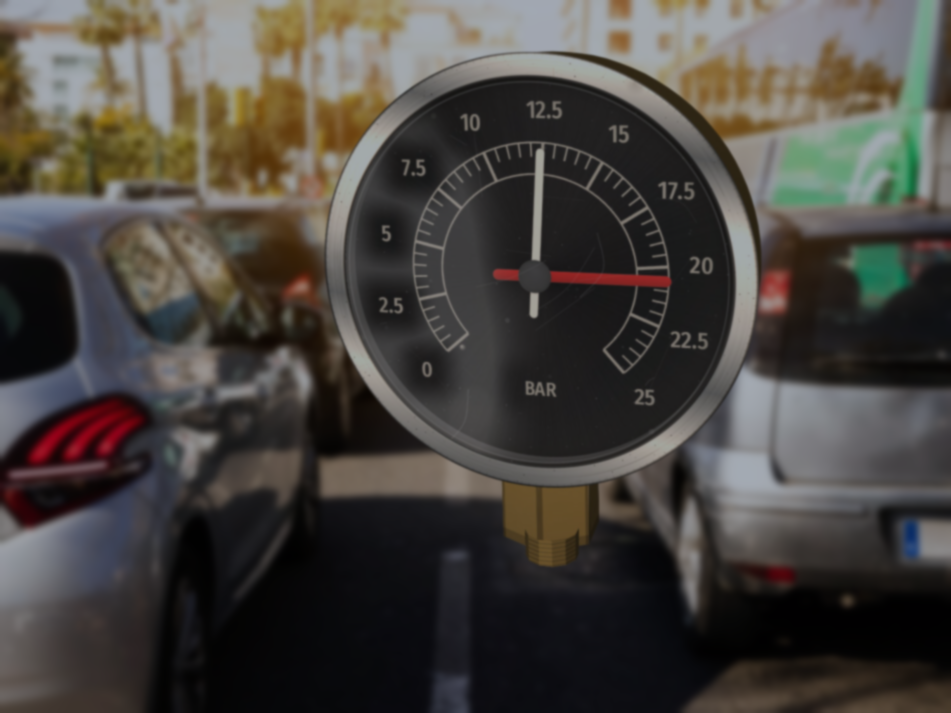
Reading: 20.5 bar
